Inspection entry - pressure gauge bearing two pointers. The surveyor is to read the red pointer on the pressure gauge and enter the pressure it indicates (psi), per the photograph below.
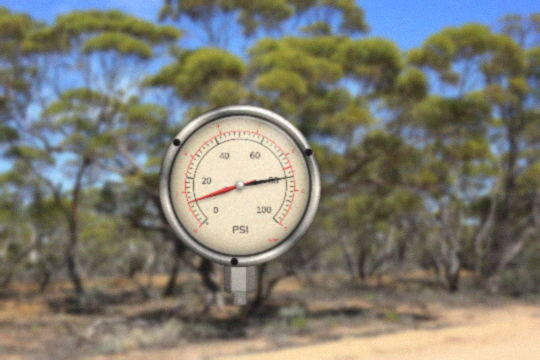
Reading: 10 psi
